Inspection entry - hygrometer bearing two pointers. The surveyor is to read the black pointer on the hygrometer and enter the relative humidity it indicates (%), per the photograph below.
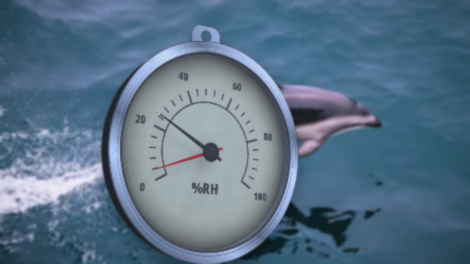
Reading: 24 %
